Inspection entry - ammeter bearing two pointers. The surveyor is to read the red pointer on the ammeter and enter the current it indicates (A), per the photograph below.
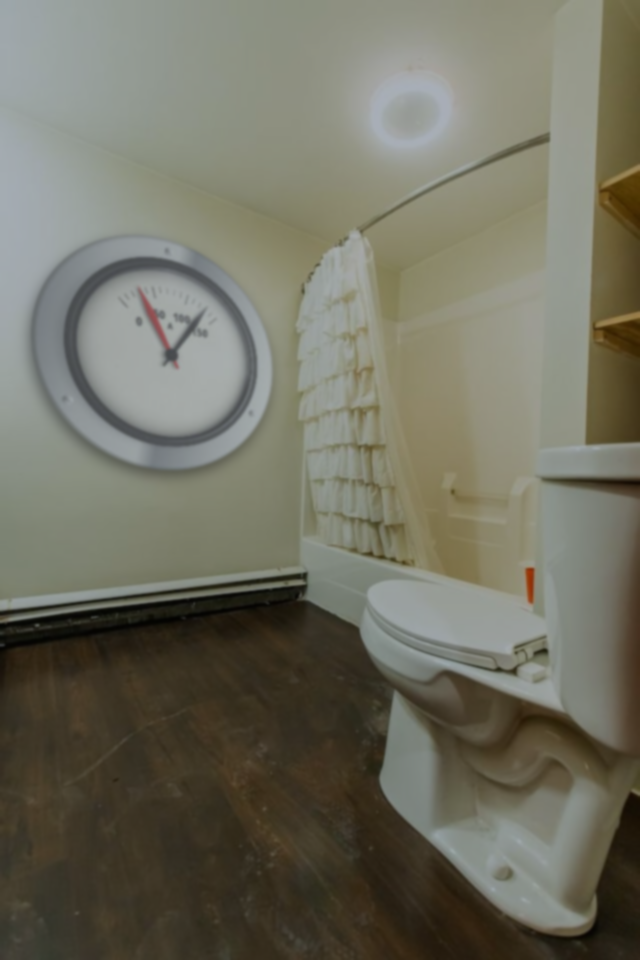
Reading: 30 A
